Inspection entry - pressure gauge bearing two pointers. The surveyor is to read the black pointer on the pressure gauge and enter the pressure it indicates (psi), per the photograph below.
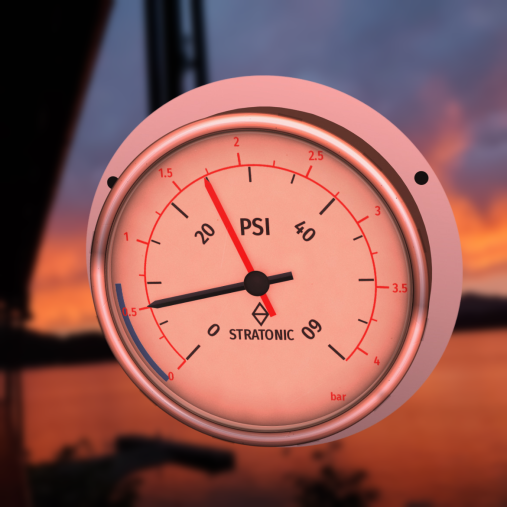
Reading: 7.5 psi
